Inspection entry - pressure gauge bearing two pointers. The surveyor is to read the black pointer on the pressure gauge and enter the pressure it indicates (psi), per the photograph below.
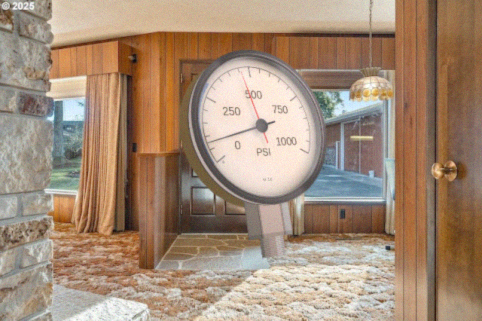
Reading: 75 psi
